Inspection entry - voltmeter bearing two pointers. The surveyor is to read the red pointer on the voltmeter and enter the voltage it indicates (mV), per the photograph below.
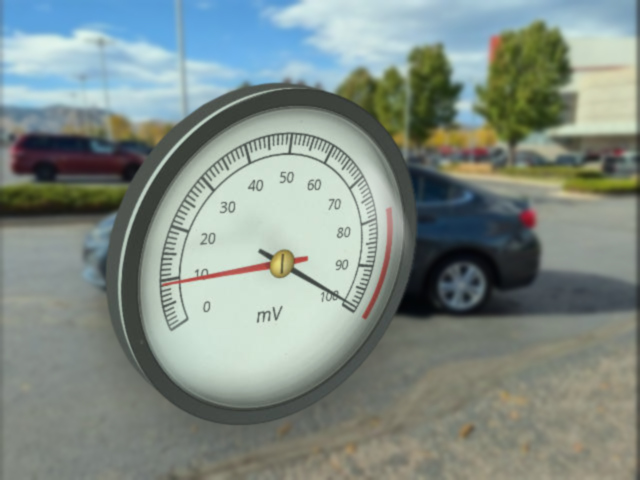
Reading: 10 mV
